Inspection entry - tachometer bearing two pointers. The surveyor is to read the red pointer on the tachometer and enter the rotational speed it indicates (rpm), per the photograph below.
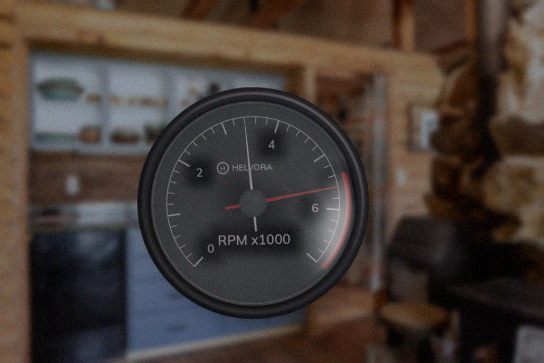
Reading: 5600 rpm
